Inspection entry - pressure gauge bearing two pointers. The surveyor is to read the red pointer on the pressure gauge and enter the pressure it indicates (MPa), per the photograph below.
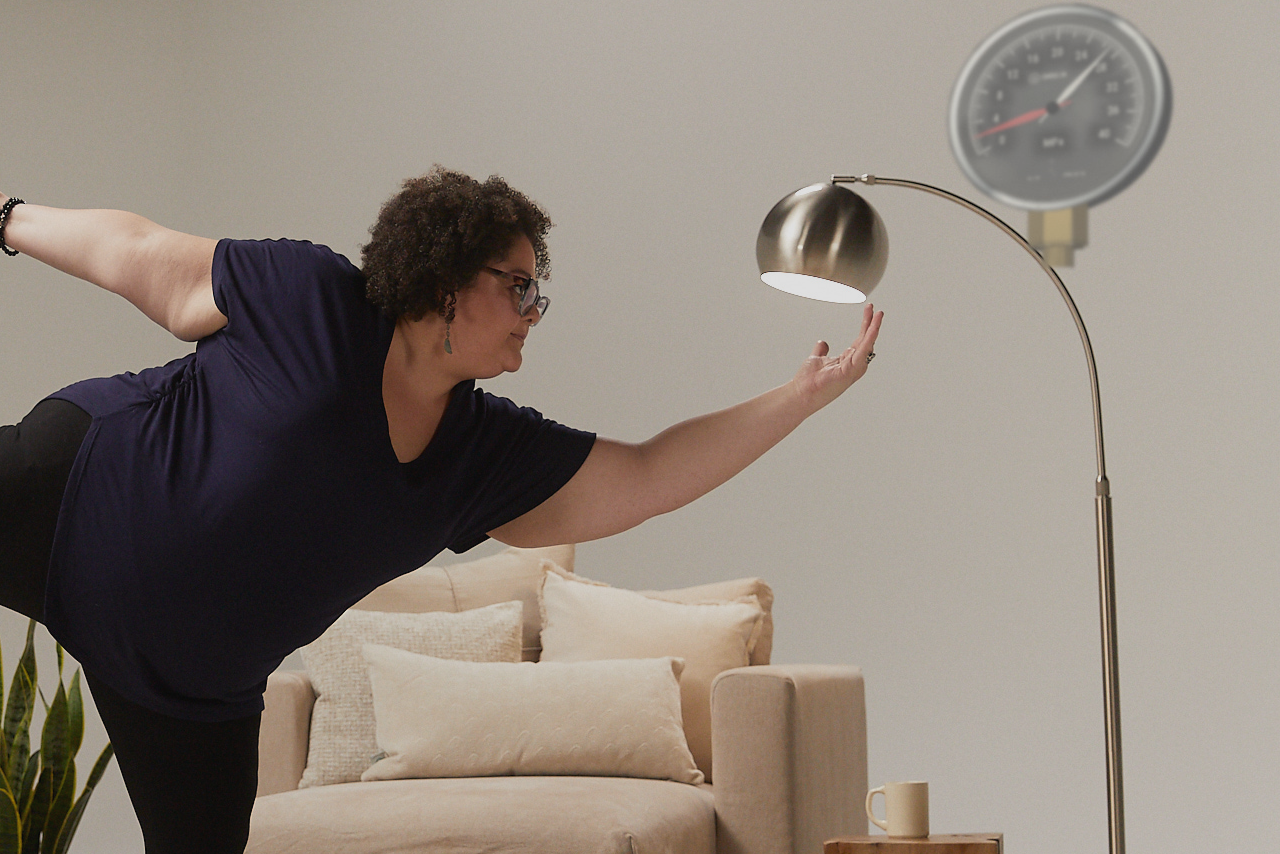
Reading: 2 MPa
